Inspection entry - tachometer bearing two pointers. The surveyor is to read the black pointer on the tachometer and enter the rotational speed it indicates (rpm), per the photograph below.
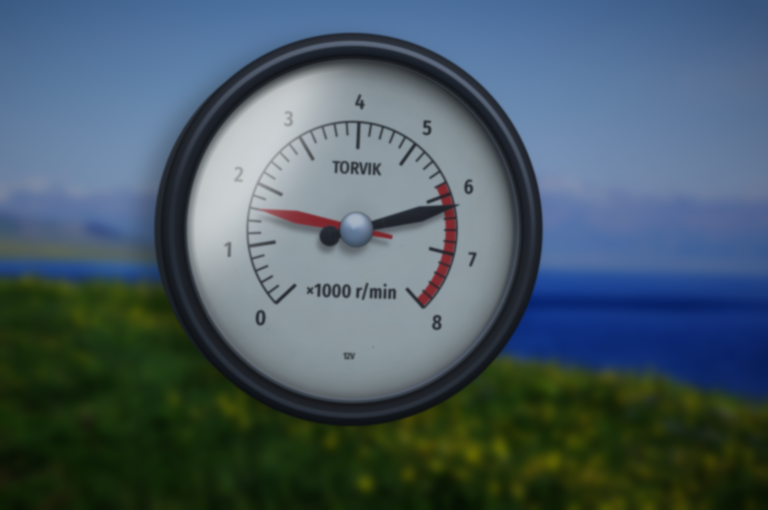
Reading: 6200 rpm
